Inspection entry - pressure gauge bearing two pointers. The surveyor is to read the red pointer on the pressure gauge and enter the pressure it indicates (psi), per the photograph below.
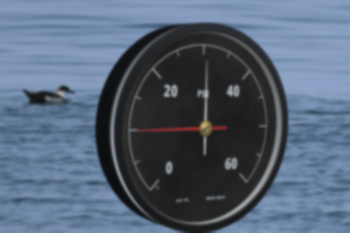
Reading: 10 psi
